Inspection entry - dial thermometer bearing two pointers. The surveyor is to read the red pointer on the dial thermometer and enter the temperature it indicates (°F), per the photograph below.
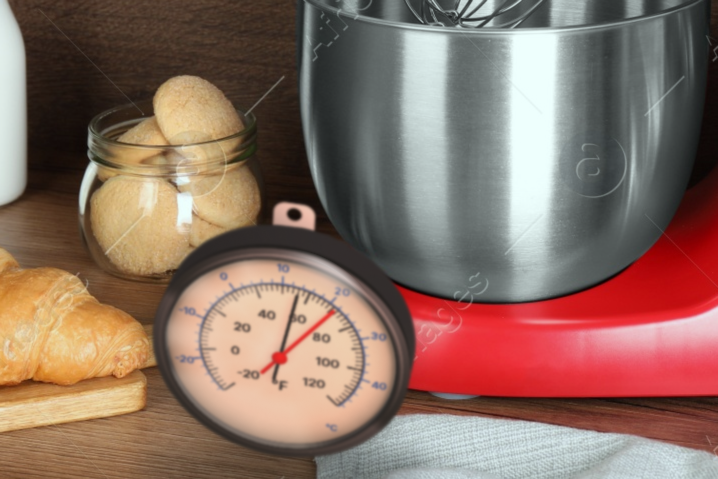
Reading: 70 °F
